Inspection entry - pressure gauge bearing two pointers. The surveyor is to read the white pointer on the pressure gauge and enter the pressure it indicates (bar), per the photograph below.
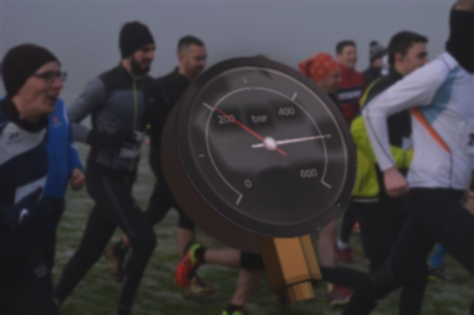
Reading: 500 bar
